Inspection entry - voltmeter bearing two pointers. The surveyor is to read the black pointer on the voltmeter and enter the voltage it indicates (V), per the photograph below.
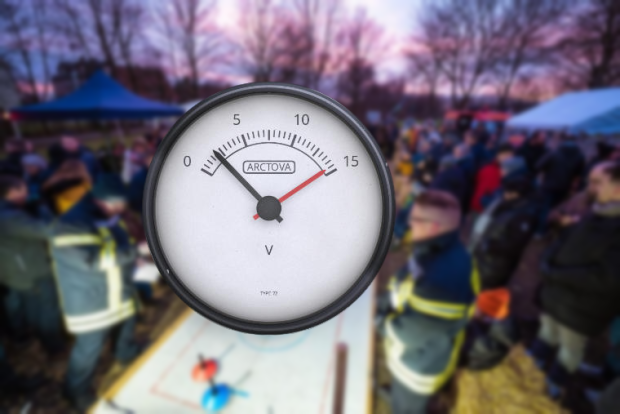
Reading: 2 V
